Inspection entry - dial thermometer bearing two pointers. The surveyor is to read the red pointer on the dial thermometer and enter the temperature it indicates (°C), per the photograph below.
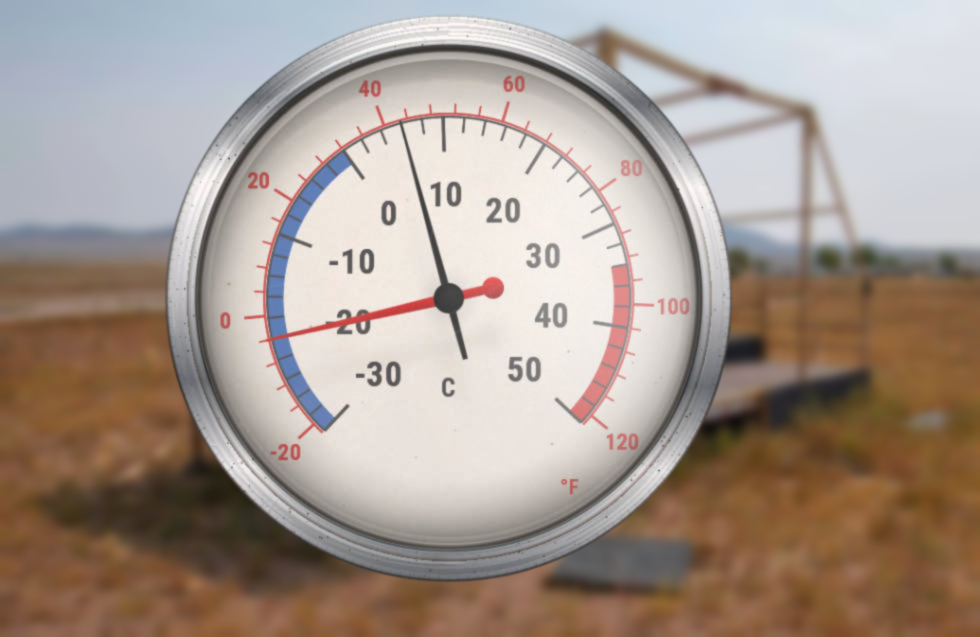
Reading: -20 °C
